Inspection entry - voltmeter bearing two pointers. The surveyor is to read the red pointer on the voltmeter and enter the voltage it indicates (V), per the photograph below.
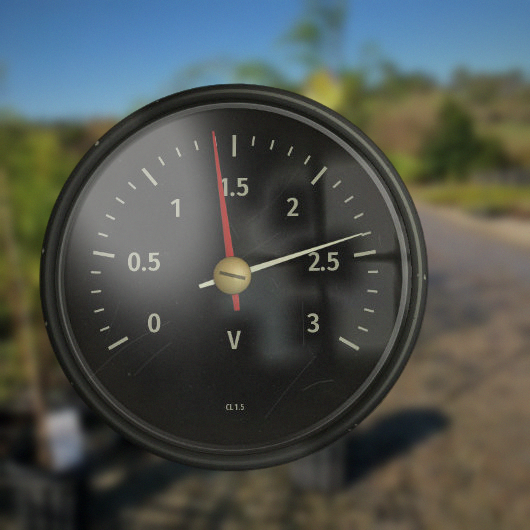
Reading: 1.4 V
